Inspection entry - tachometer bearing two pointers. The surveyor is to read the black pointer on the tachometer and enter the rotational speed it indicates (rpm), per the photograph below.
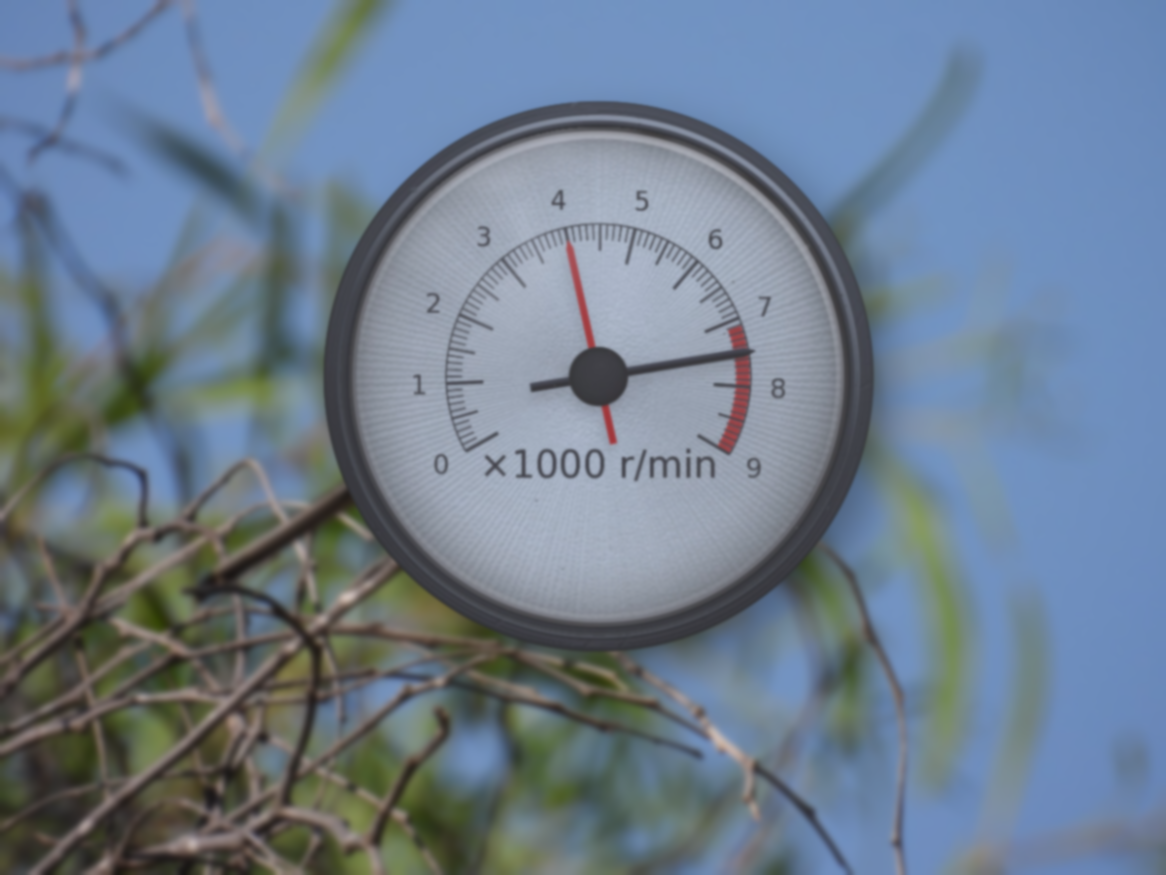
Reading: 7500 rpm
